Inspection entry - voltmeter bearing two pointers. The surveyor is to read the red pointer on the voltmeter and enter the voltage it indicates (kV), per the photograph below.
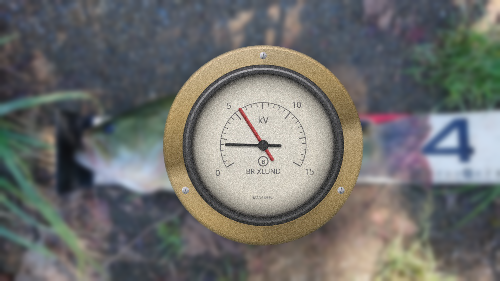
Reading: 5.5 kV
